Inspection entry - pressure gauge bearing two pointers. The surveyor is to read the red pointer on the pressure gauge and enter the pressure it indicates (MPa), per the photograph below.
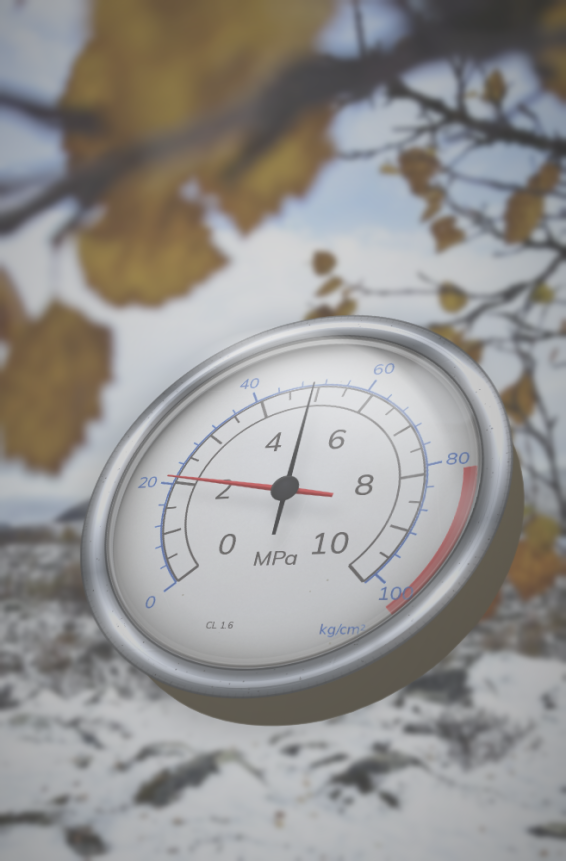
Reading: 2 MPa
